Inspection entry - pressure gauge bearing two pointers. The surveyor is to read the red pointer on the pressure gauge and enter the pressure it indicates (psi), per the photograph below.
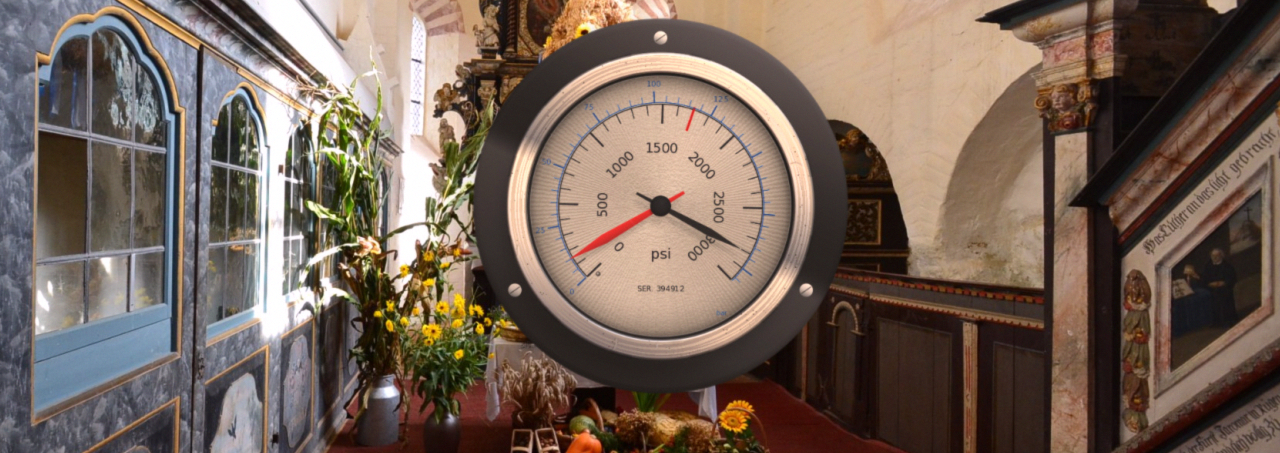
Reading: 150 psi
